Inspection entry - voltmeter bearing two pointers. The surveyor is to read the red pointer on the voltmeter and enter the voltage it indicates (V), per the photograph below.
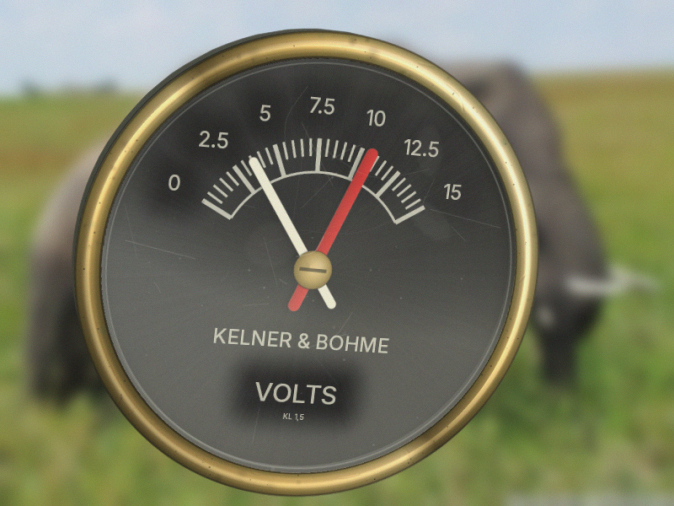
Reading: 10.5 V
